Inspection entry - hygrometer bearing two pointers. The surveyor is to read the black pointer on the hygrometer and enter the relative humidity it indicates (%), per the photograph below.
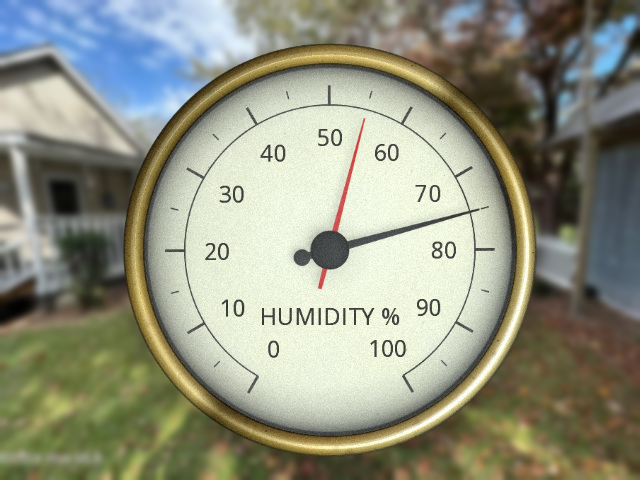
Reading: 75 %
